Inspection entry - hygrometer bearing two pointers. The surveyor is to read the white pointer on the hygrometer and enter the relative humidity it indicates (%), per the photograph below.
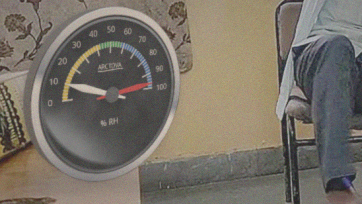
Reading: 10 %
